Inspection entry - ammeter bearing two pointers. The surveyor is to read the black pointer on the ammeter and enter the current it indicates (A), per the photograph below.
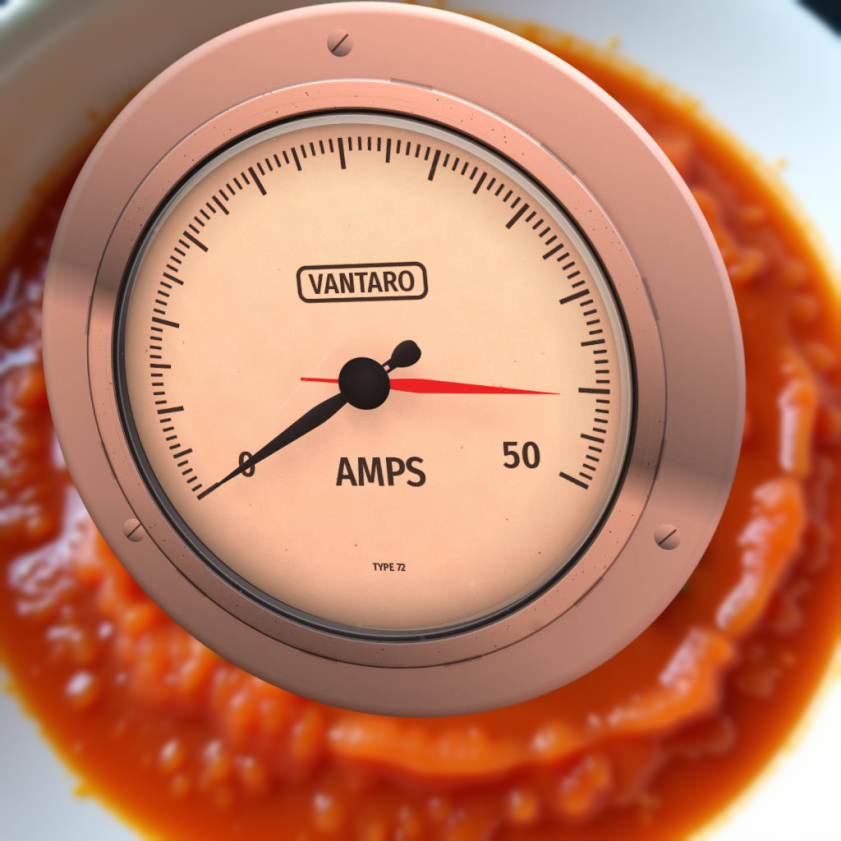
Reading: 0 A
